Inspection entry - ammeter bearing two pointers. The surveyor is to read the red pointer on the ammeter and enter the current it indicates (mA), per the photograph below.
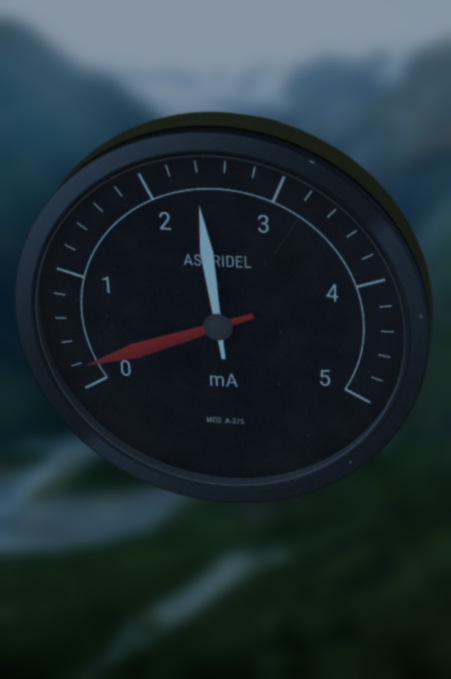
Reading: 0.2 mA
